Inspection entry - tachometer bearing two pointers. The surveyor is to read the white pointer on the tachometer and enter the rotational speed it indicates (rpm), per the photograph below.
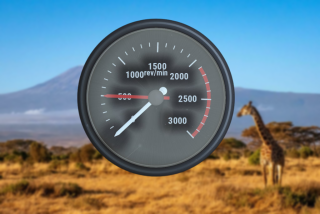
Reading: 0 rpm
